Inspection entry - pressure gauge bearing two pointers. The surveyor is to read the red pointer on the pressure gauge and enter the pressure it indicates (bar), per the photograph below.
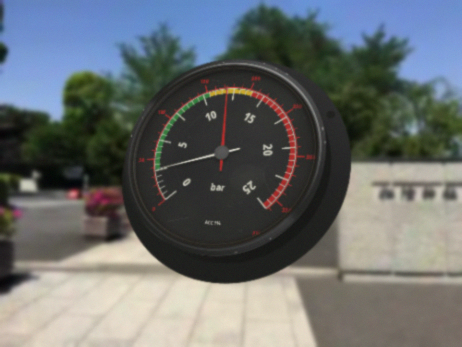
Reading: 12 bar
